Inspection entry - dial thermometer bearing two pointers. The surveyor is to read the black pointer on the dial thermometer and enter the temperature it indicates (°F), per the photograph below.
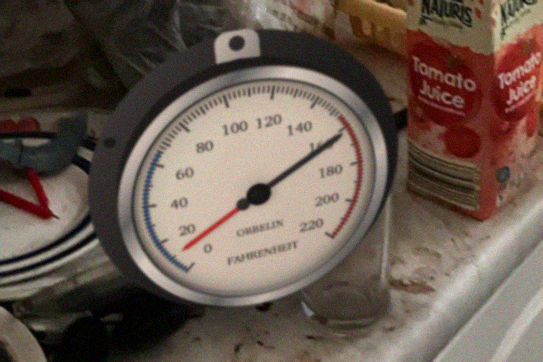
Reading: 160 °F
